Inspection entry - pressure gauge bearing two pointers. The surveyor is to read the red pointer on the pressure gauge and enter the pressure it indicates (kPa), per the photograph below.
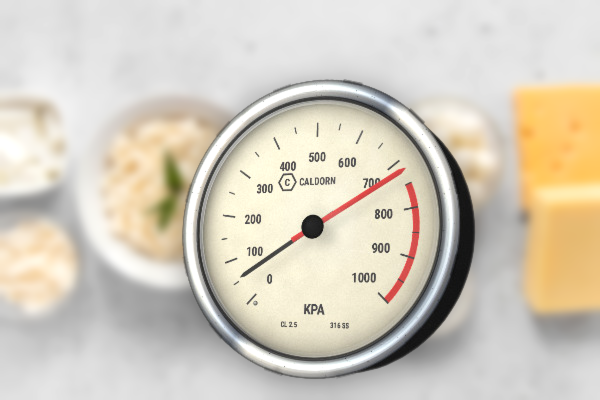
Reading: 725 kPa
